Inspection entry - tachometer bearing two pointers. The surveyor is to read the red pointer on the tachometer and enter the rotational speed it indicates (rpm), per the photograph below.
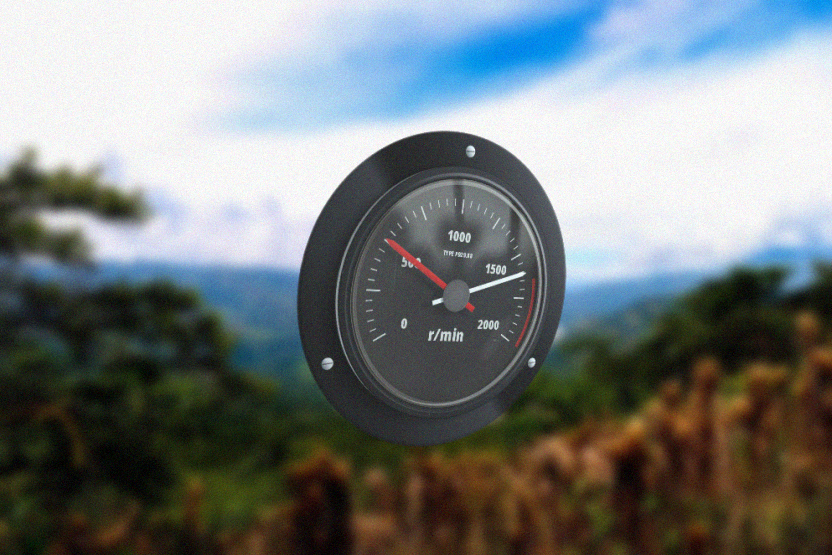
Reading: 500 rpm
